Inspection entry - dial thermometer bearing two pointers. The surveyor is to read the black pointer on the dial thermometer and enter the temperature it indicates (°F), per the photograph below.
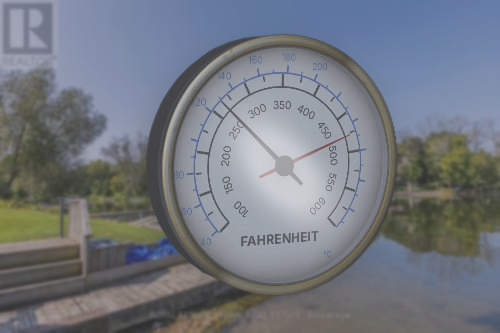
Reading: 262.5 °F
